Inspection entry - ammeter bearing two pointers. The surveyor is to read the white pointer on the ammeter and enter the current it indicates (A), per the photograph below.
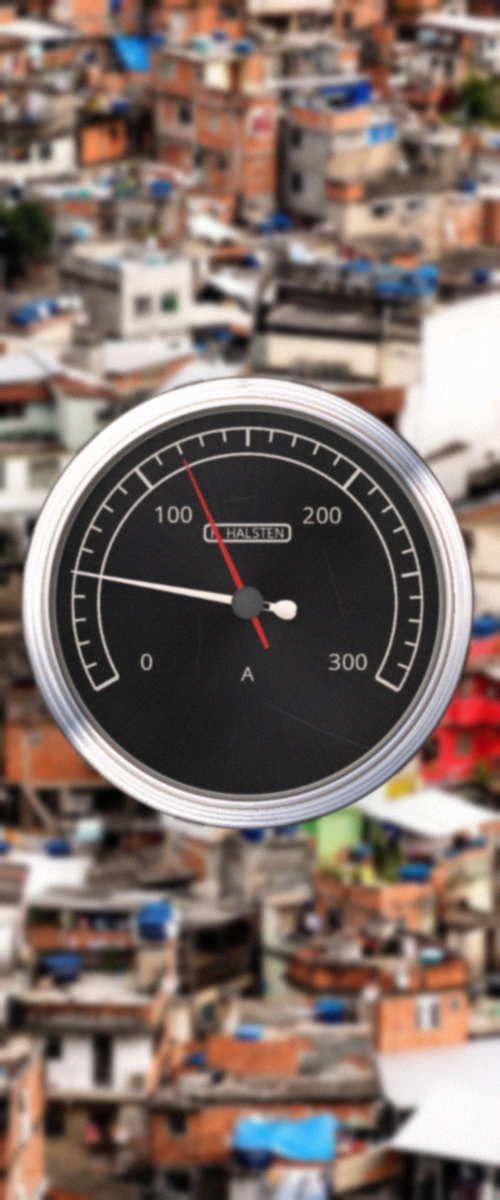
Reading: 50 A
